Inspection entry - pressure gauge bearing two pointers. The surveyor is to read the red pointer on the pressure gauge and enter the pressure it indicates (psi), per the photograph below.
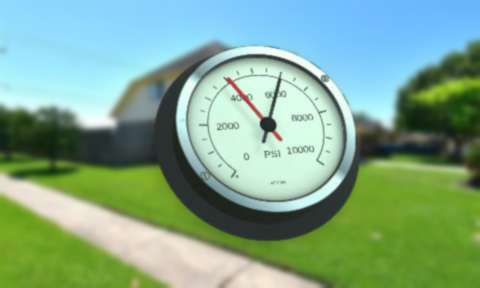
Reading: 4000 psi
